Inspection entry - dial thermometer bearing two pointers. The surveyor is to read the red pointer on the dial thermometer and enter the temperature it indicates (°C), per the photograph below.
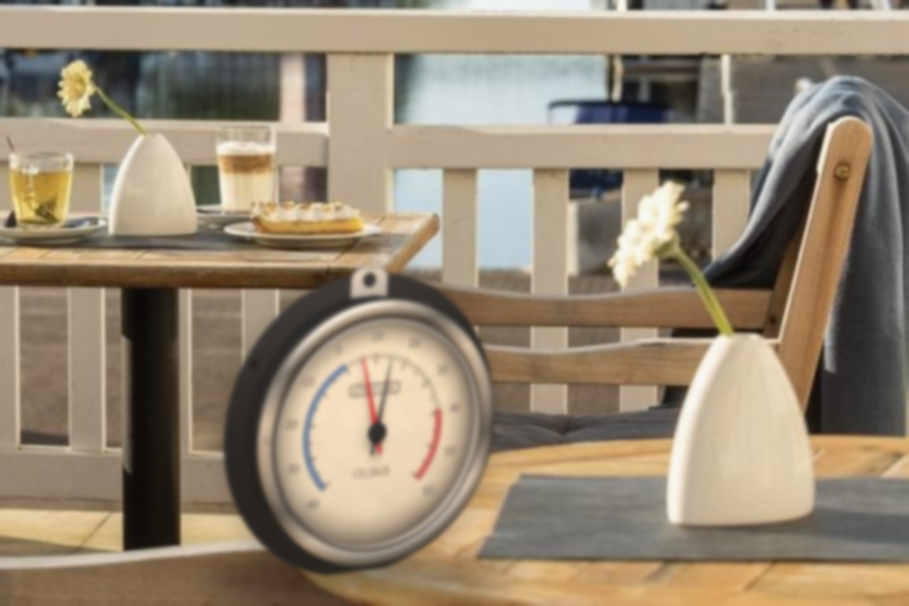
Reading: 5 °C
